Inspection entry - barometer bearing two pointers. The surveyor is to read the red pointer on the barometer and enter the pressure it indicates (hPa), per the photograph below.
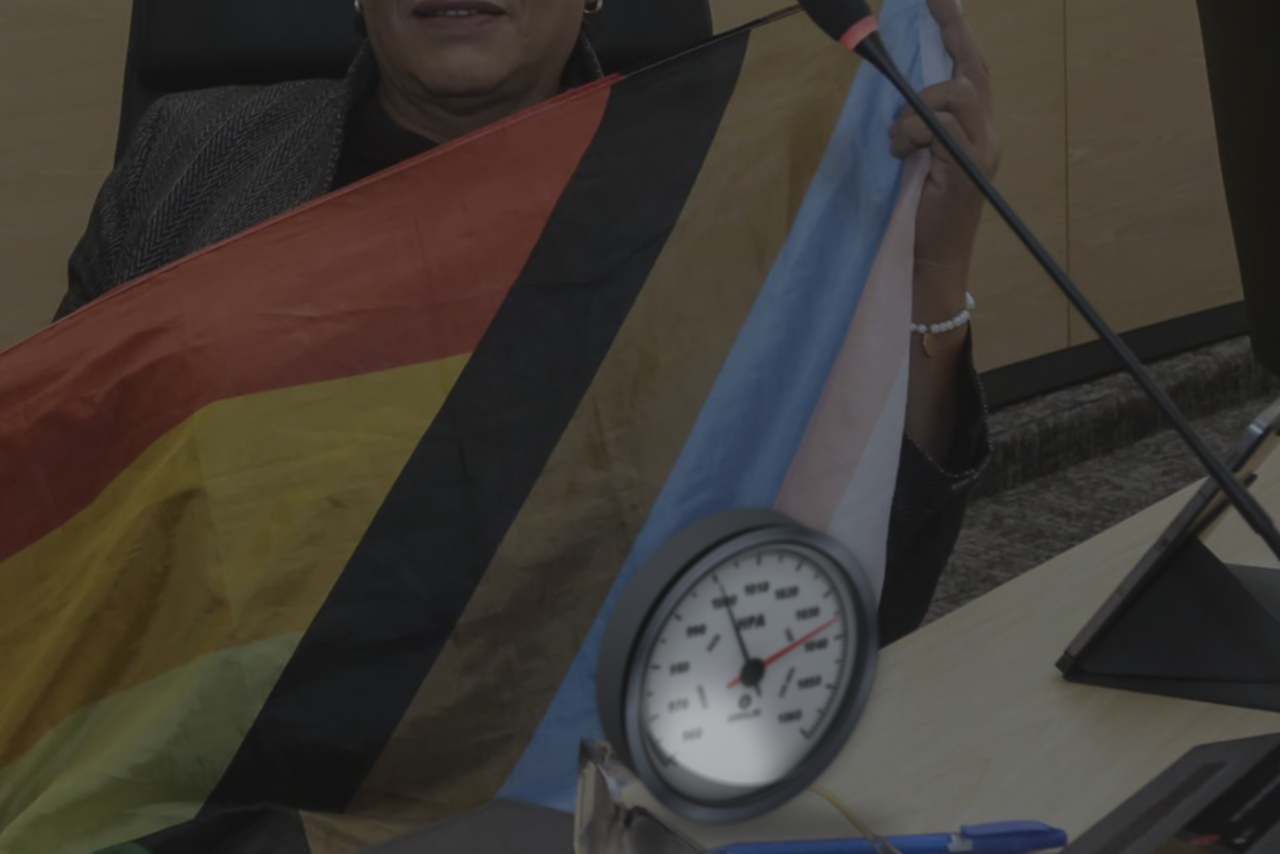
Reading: 1035 hPa
